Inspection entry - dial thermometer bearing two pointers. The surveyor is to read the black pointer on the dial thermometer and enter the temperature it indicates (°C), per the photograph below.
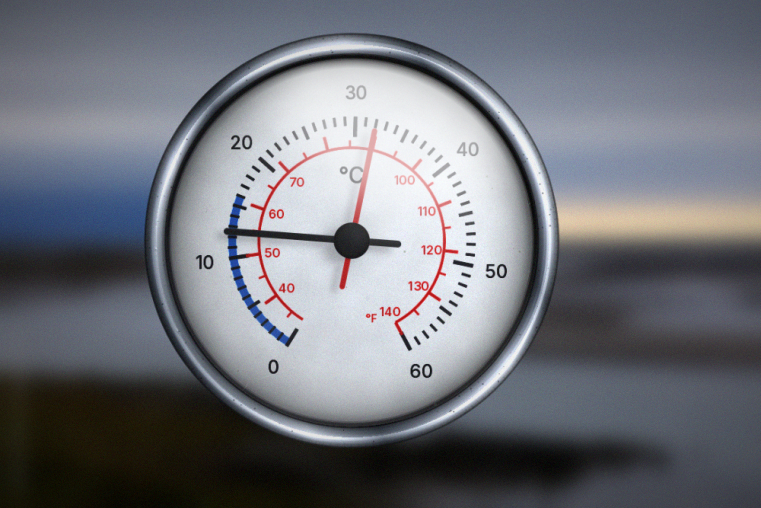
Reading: 12.5 °C
